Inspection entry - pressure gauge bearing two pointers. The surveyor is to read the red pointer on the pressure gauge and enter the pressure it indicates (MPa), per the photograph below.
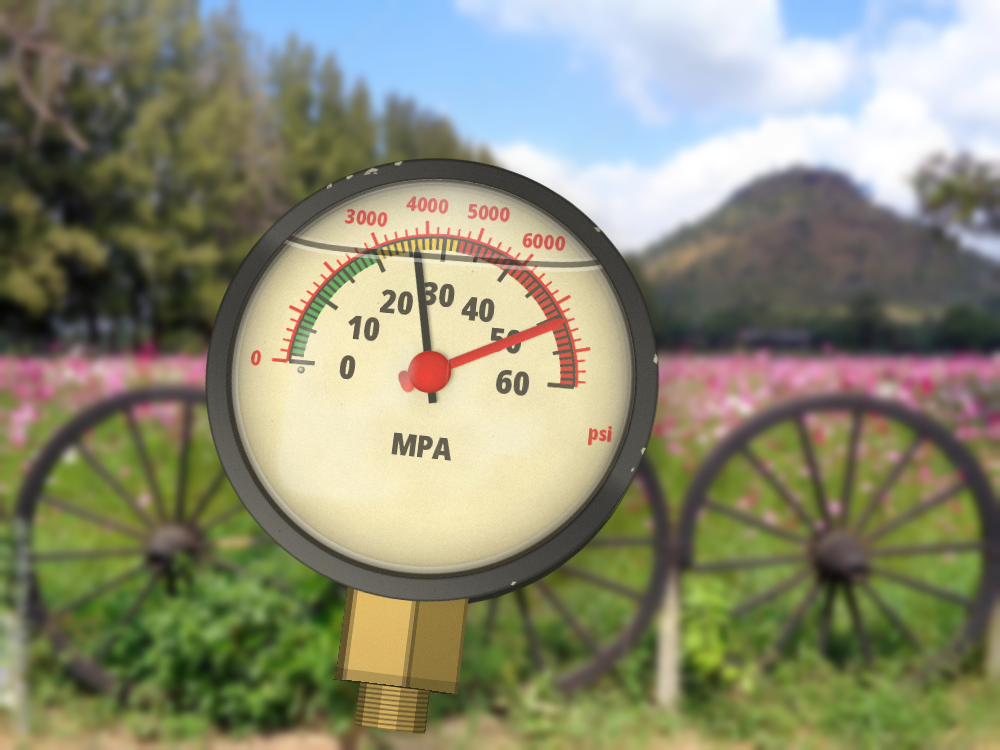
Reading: 51 MPa
